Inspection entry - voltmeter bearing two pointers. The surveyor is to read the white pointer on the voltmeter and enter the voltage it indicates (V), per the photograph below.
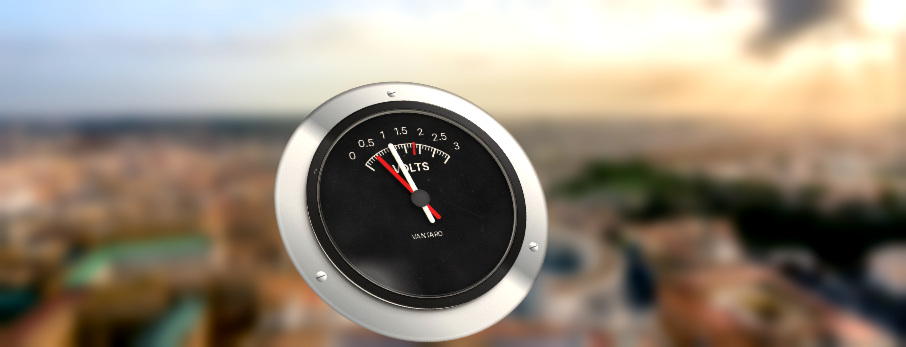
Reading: 1 V
